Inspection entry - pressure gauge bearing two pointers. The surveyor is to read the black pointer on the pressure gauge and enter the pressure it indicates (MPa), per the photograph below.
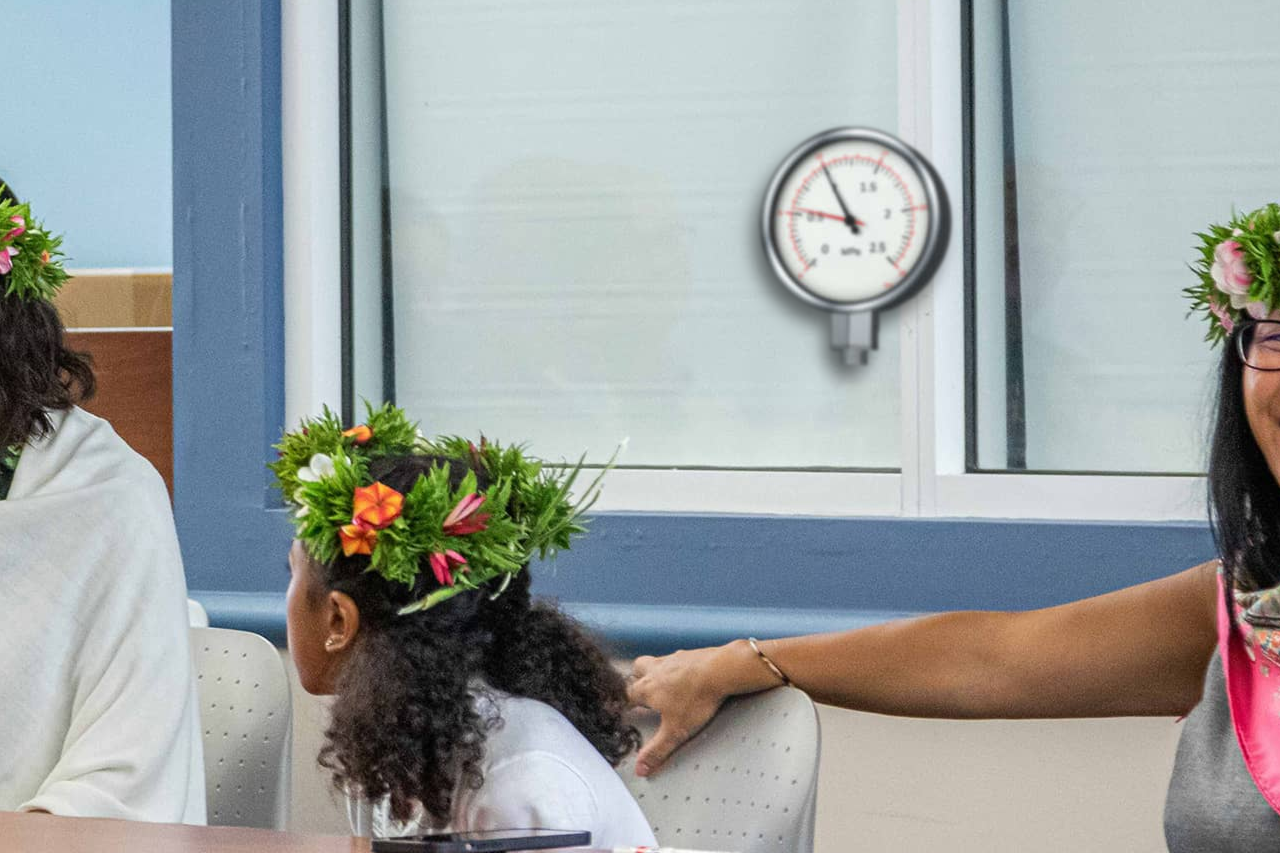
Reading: 1 MPa
